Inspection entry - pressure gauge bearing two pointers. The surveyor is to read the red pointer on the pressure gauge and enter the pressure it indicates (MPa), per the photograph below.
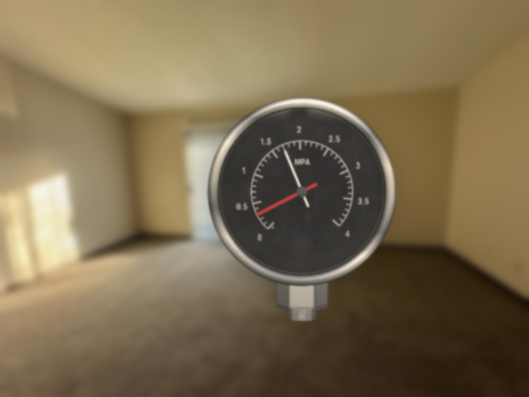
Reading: 0.3 MPa
